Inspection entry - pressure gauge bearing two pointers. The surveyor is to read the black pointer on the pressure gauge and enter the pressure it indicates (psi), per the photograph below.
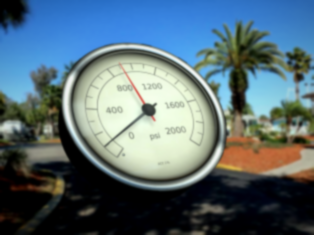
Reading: 100 psi
